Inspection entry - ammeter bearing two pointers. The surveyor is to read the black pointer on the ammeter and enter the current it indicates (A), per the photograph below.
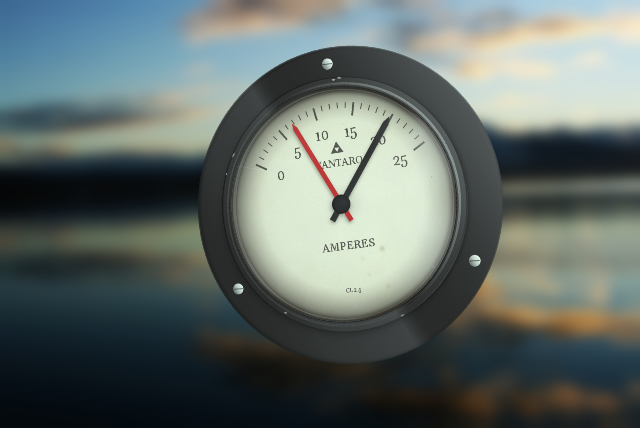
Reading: 20 A
